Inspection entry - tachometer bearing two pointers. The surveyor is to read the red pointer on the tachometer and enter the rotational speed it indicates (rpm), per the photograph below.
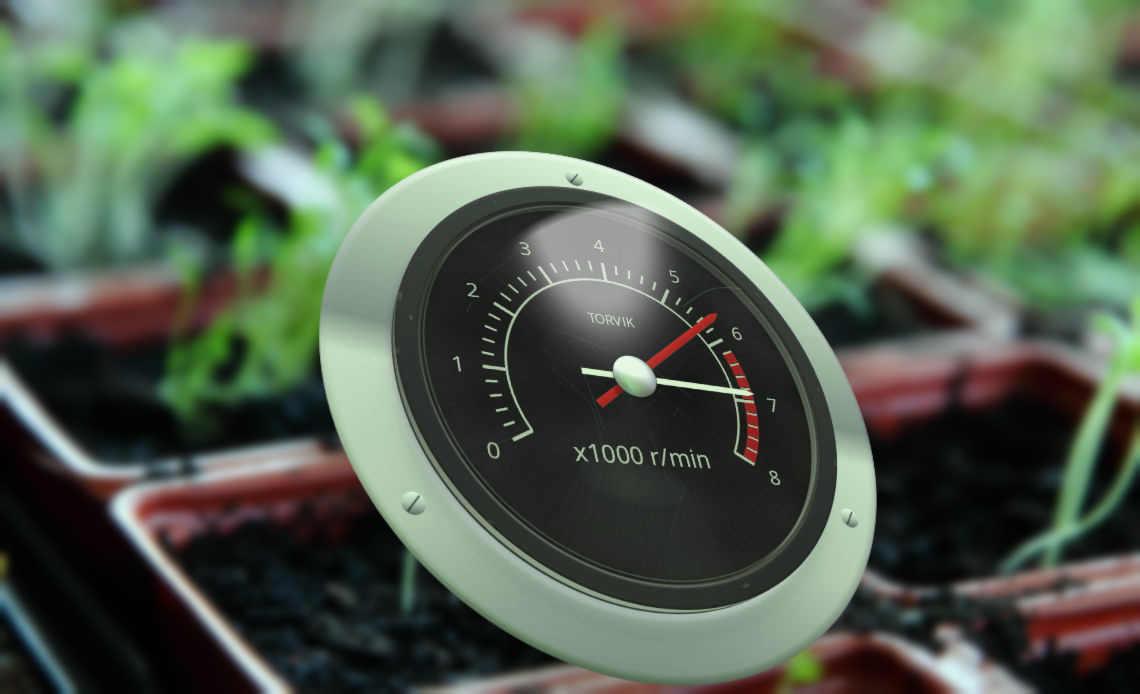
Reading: 5700 rpm
